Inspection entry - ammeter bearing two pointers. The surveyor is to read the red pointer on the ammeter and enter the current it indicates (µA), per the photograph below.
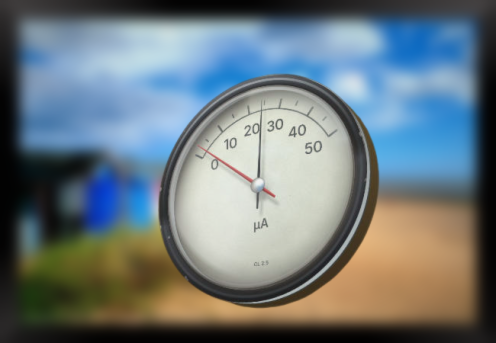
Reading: 2.5 µA
